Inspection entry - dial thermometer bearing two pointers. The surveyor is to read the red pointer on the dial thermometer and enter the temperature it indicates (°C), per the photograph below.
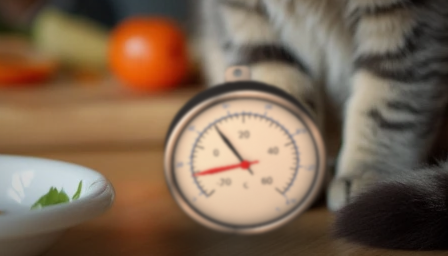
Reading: -10 °C
